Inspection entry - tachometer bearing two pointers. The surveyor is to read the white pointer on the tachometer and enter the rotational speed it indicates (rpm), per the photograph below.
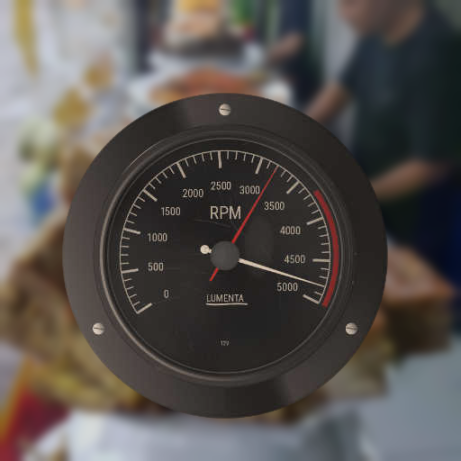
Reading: 4800 rpm
